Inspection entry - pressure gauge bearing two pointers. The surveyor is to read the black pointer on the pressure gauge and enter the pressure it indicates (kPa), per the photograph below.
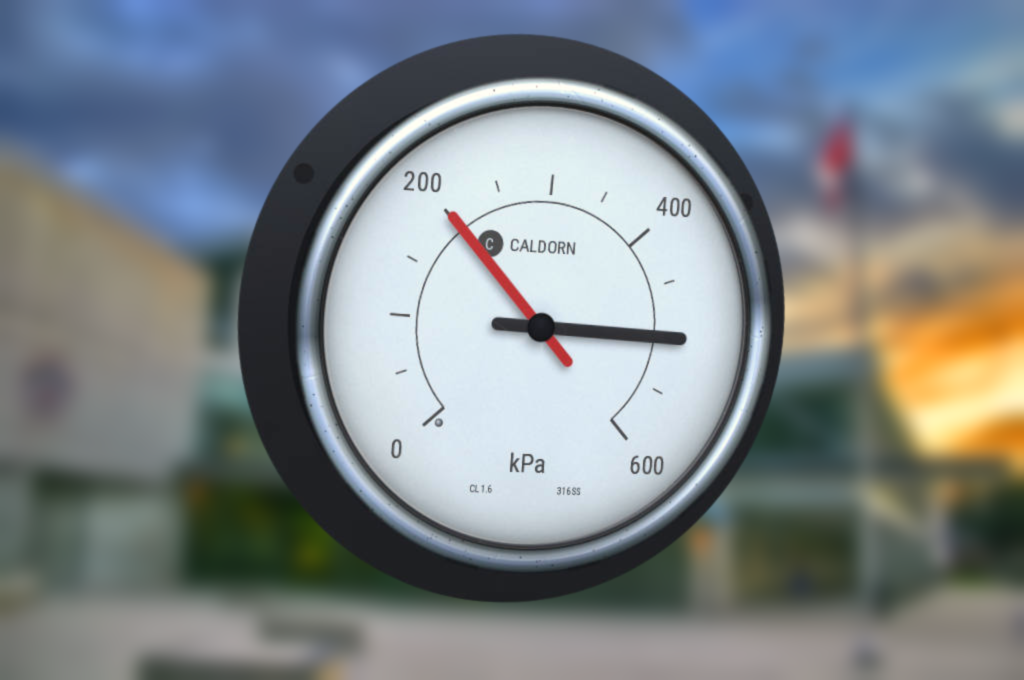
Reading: 500 kPa
